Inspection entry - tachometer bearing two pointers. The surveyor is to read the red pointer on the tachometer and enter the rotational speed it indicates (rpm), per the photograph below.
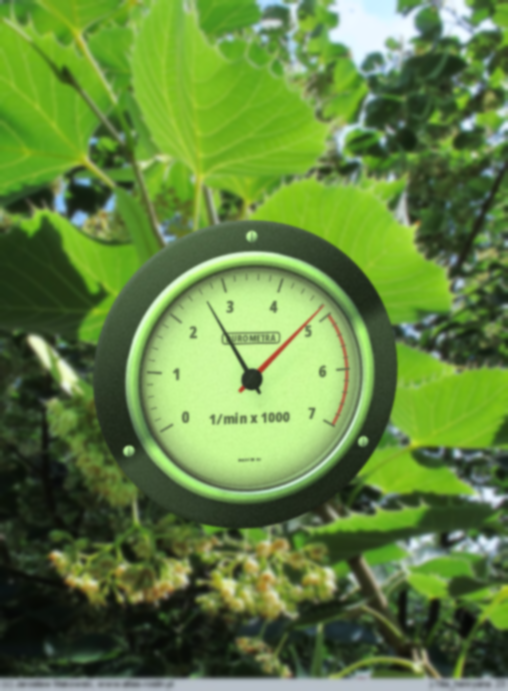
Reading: 4800 rpm
